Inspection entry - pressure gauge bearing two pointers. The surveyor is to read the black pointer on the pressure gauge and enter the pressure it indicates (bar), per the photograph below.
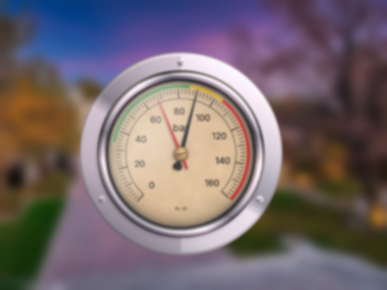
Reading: 90 bar
